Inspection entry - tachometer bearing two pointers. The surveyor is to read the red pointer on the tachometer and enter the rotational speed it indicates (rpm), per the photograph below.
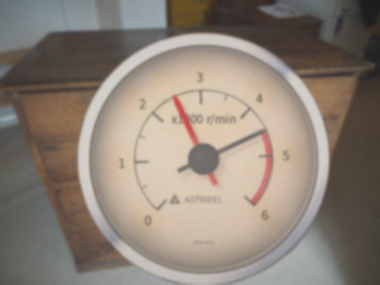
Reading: 2500 rpm
